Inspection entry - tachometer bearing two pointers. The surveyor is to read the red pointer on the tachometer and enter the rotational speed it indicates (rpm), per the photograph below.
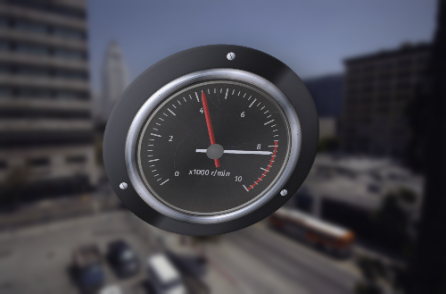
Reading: 4200 rpm
